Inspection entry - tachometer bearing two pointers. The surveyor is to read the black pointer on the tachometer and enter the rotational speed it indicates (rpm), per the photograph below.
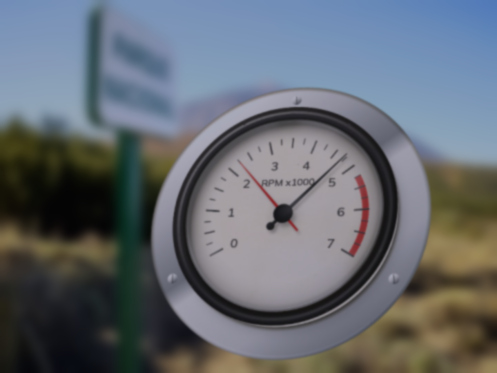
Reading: 4750 rpm
